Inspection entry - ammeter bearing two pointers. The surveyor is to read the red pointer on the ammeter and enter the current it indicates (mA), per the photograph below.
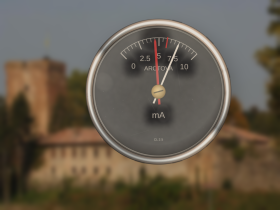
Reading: 4.5 mA
